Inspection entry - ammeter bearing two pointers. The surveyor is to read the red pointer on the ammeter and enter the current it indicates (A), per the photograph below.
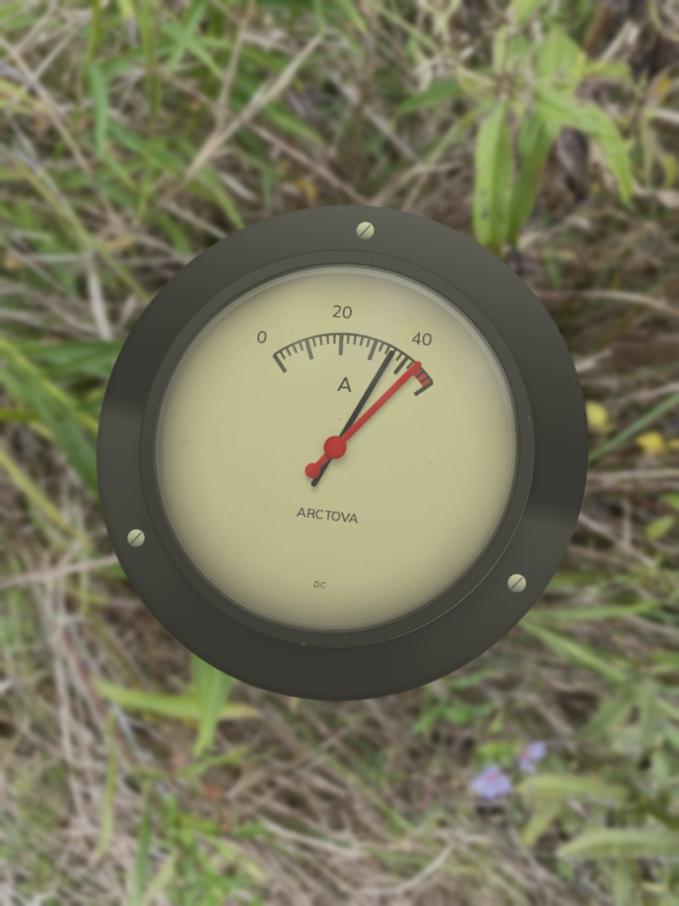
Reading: 44 A
